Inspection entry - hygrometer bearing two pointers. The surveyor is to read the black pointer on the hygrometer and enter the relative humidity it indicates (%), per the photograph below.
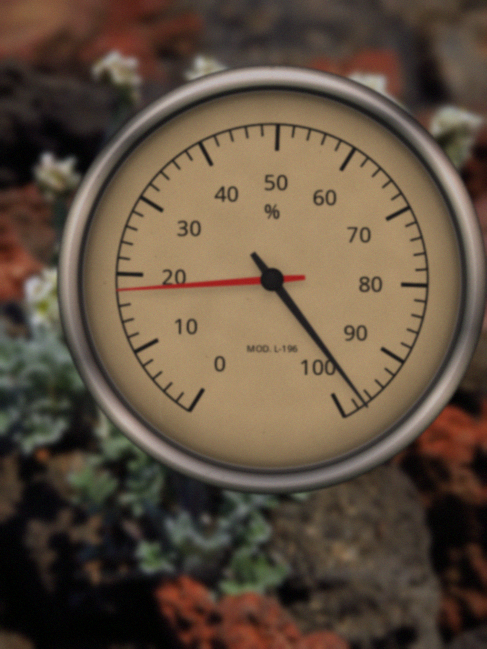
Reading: 97 %
